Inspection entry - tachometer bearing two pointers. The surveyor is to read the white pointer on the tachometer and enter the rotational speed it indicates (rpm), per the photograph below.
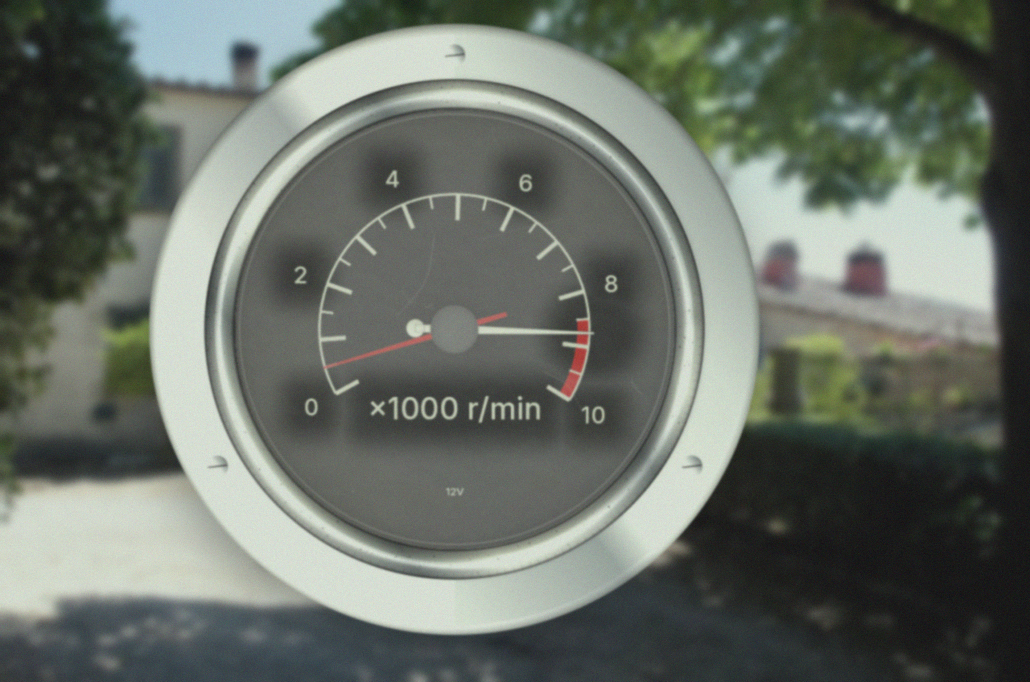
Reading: 8750 rpm
